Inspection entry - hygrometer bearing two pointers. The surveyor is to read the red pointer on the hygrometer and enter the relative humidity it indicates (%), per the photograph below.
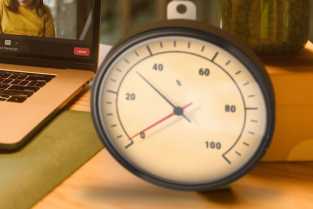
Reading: 2 %
